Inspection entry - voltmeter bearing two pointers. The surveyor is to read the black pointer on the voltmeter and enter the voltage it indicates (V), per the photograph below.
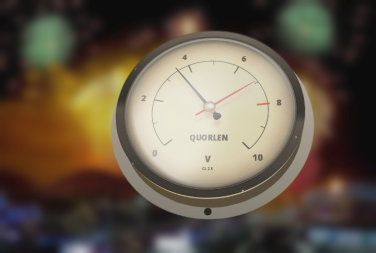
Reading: 3.5 V
